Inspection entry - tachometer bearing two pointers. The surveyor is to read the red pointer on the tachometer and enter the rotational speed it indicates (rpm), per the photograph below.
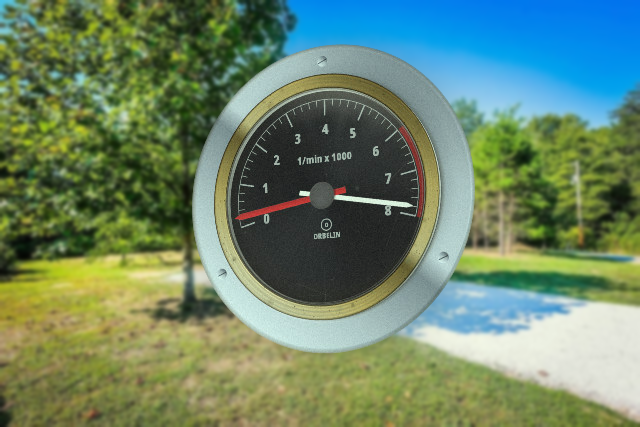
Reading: 200 rpm
